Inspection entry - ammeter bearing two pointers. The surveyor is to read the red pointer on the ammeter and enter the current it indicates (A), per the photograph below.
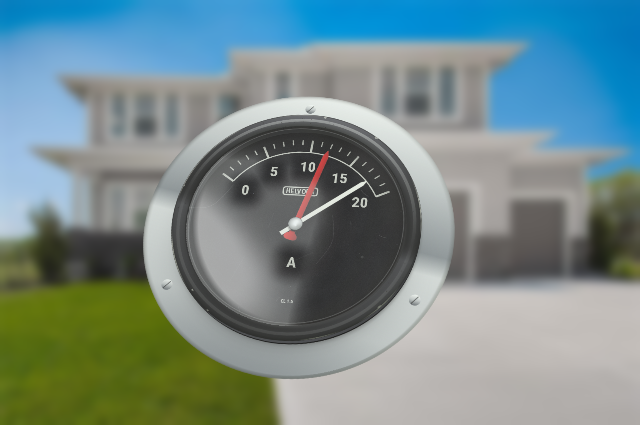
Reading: 12 A
